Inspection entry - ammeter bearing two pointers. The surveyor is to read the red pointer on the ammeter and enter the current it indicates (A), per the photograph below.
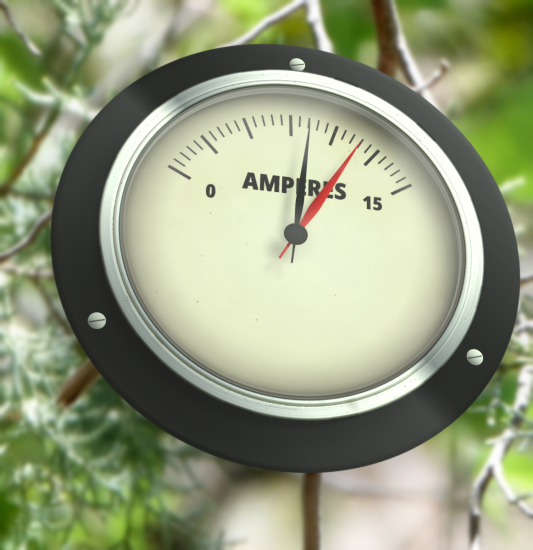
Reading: 11.5 A
